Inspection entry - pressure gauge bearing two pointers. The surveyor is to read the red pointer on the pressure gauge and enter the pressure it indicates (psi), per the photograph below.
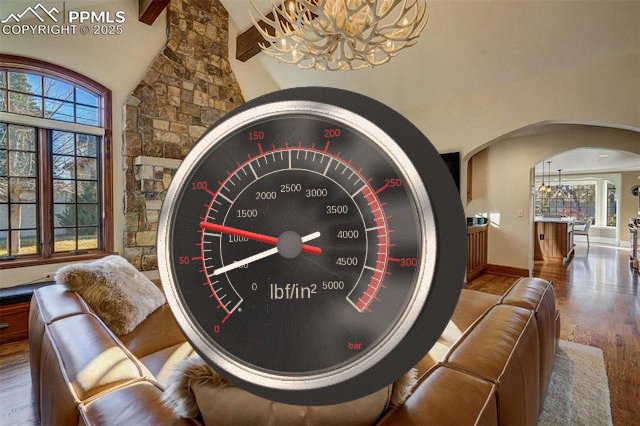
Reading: 1100 psi
